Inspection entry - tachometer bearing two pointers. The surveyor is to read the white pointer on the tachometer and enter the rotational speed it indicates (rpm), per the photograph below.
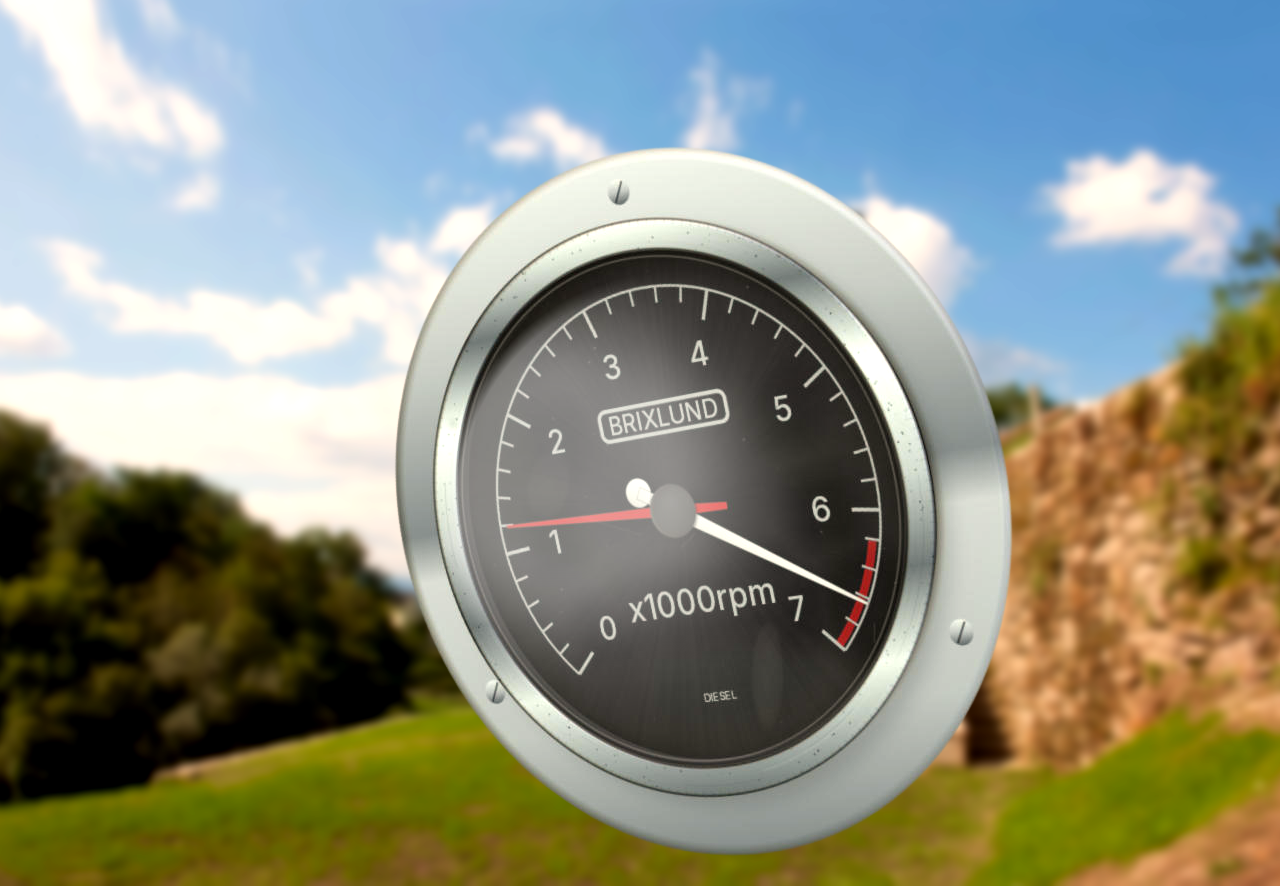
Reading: 6600 rpm
